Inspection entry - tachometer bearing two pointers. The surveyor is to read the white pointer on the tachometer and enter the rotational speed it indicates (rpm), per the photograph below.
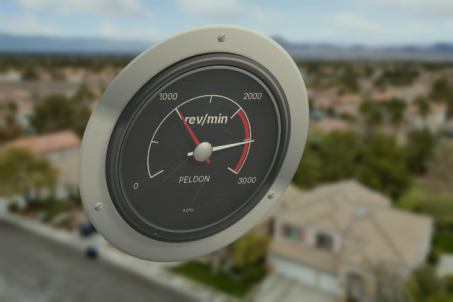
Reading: 2500 rpm
